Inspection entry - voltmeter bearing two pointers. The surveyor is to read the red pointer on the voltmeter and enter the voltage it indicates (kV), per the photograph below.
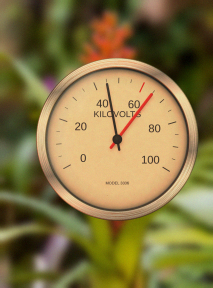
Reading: 65 kV
